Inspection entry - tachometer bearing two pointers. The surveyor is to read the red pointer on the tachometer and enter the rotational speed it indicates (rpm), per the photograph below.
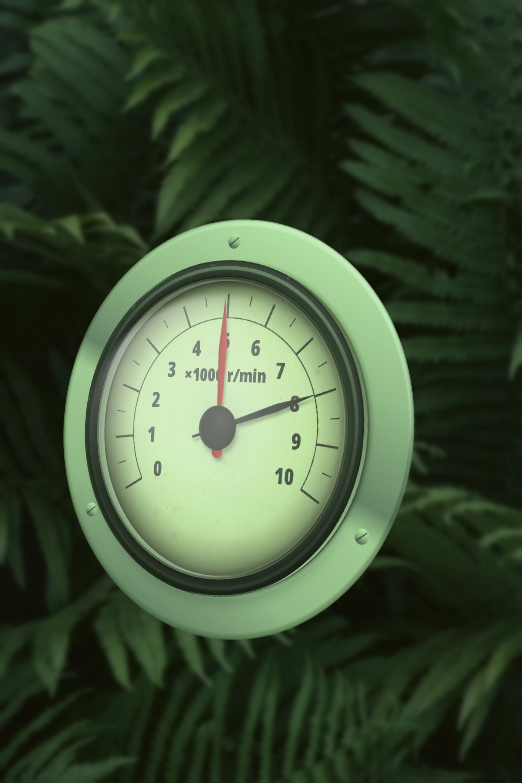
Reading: 5000 rpm
